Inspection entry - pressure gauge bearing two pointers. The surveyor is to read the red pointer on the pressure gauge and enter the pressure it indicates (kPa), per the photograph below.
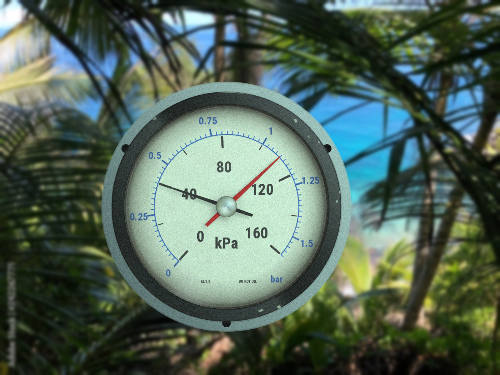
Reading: 110 kPa
